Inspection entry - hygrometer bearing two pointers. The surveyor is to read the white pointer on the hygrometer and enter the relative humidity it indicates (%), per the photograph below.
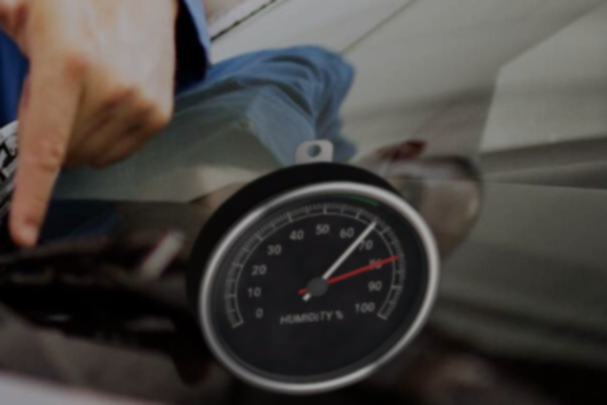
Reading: 65 %
